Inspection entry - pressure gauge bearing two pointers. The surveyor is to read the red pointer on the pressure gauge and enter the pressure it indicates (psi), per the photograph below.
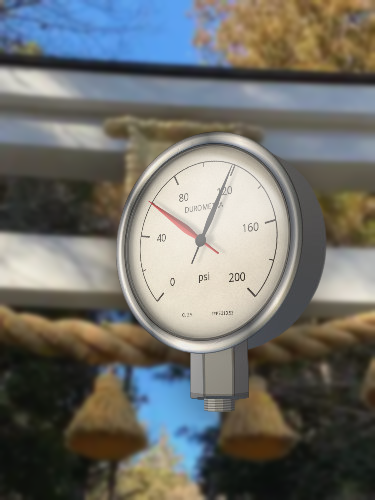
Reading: 60 psi
